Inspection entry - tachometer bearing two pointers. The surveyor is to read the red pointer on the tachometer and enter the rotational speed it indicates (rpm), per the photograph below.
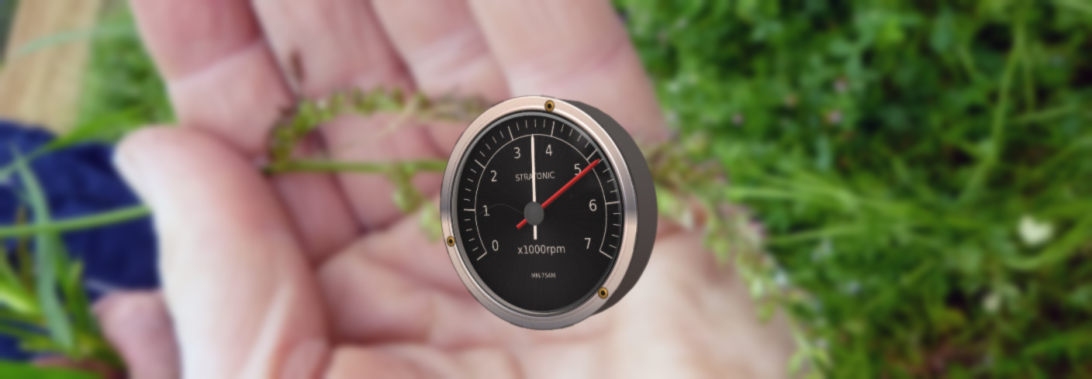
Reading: 5200 rpm
